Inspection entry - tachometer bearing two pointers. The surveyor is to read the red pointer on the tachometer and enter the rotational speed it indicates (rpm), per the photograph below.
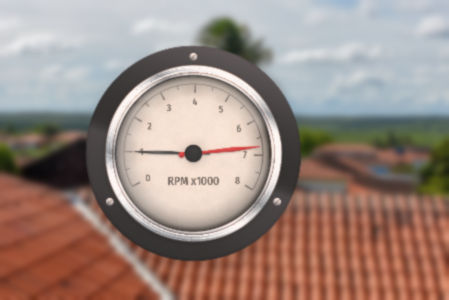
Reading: 6750 rpm
